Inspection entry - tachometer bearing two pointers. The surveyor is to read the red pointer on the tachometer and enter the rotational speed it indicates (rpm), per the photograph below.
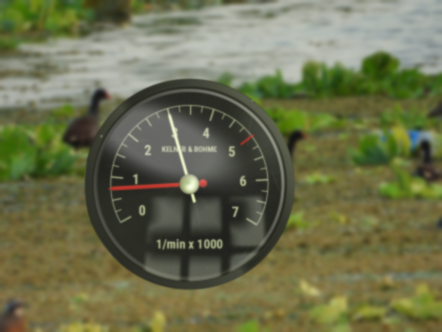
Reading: 750 rpm
